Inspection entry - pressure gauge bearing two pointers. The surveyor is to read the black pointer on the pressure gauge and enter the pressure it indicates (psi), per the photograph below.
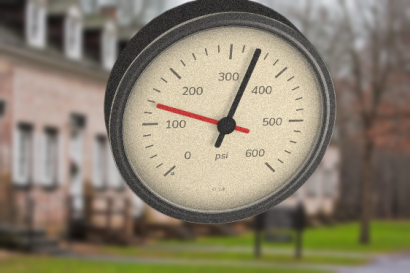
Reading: 340 psi
